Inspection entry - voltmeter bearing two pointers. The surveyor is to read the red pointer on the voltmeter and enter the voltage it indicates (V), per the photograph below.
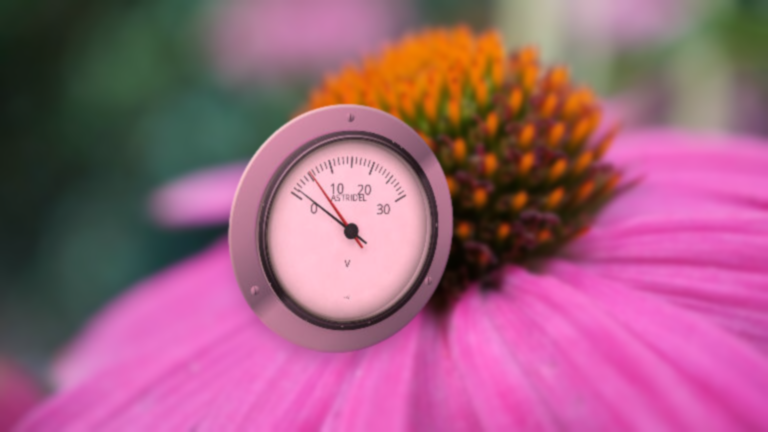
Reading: 5 V
